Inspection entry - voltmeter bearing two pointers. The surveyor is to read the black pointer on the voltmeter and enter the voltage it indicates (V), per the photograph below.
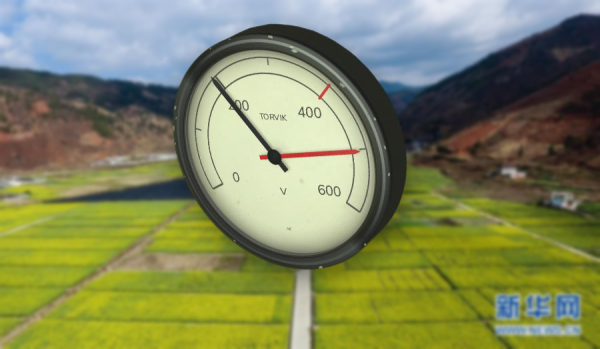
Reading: 200 V
